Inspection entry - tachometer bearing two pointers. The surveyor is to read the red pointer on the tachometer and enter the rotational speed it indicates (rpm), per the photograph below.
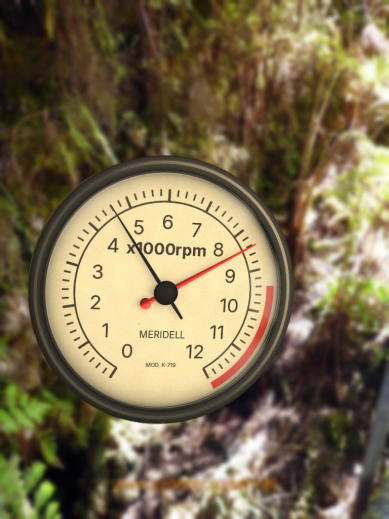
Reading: 8400 rpm
